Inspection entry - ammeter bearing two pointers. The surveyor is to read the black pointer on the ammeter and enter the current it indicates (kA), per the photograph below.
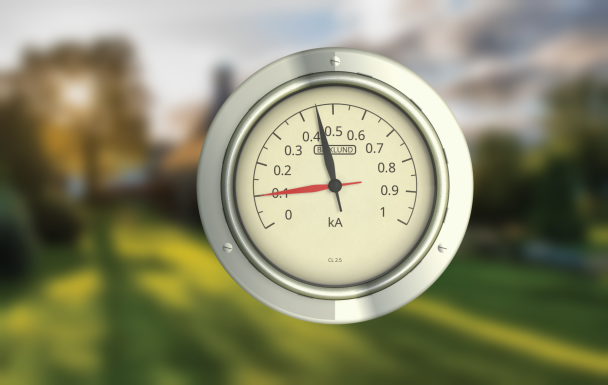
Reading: 0.45 kA
